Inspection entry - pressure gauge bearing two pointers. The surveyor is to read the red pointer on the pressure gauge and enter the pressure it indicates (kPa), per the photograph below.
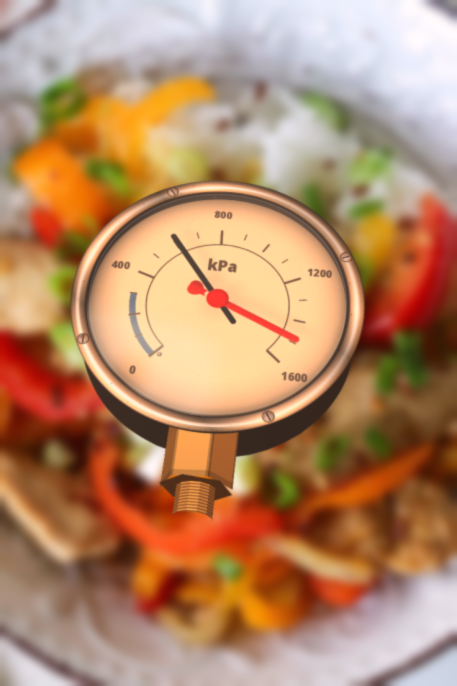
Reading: 1500 kPa
